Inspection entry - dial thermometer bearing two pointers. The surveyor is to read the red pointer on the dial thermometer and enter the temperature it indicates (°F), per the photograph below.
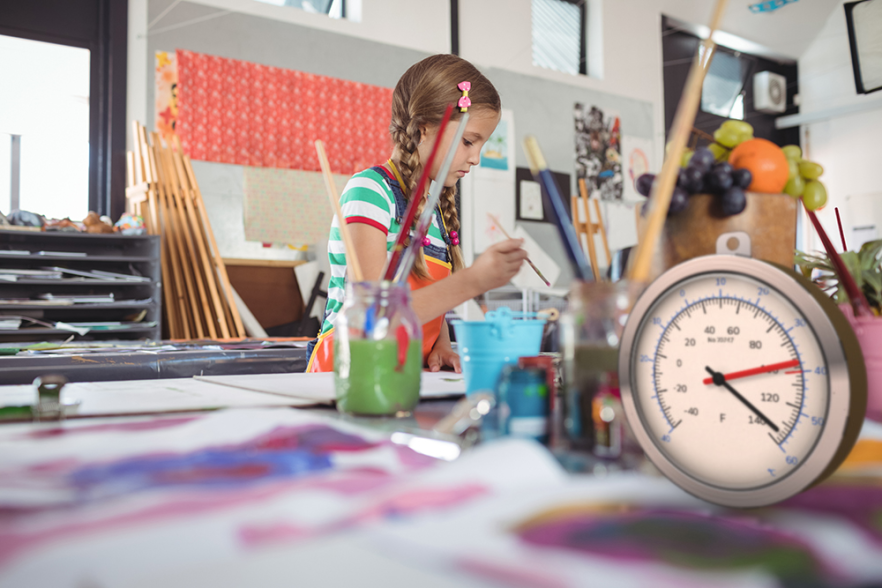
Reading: 100 °F
